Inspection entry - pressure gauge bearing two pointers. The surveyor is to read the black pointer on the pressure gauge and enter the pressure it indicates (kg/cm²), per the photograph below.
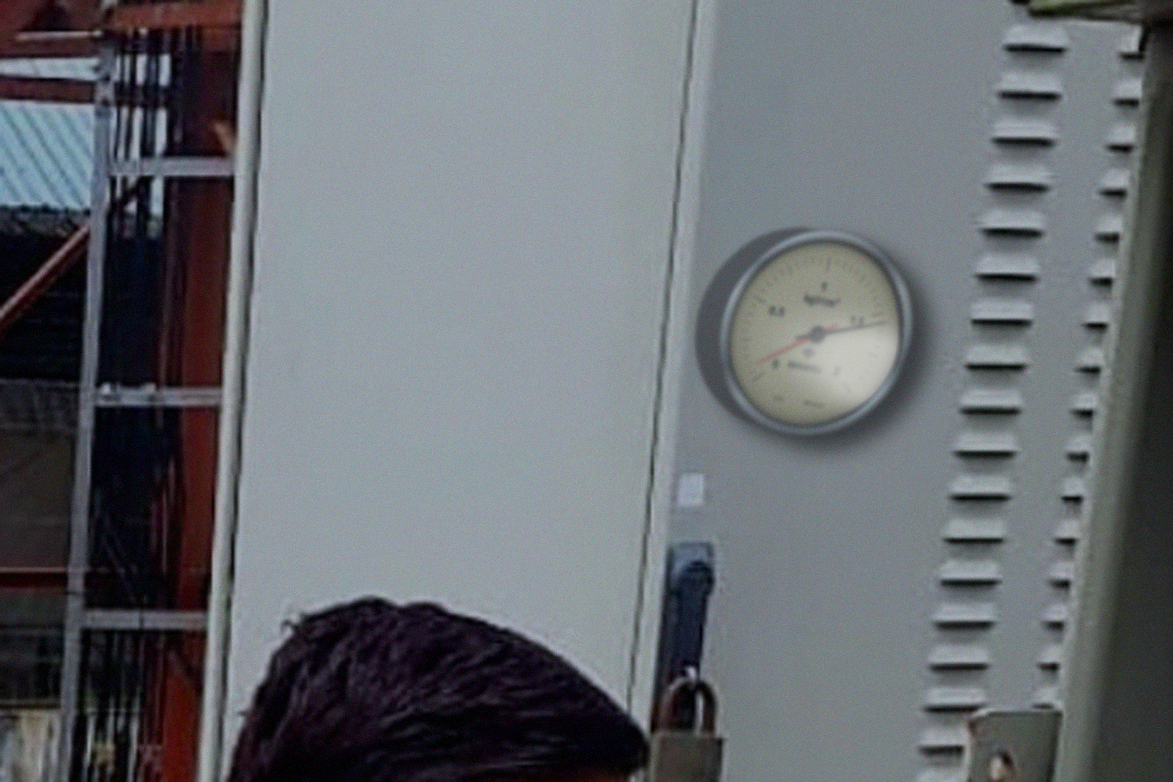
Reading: 1.55 kg/cm²
